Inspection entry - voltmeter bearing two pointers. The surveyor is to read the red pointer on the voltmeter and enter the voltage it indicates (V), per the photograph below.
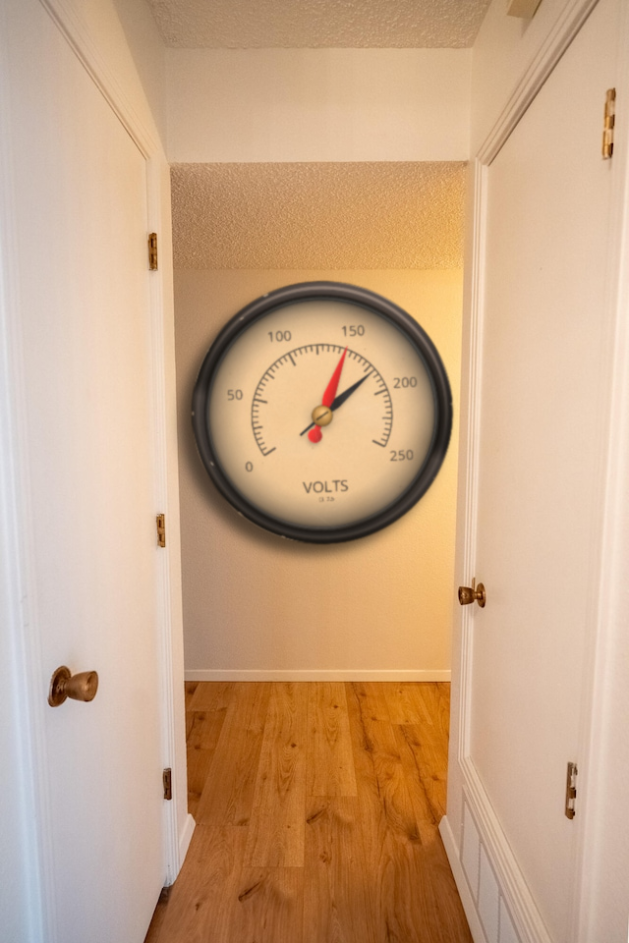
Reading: 150 V
